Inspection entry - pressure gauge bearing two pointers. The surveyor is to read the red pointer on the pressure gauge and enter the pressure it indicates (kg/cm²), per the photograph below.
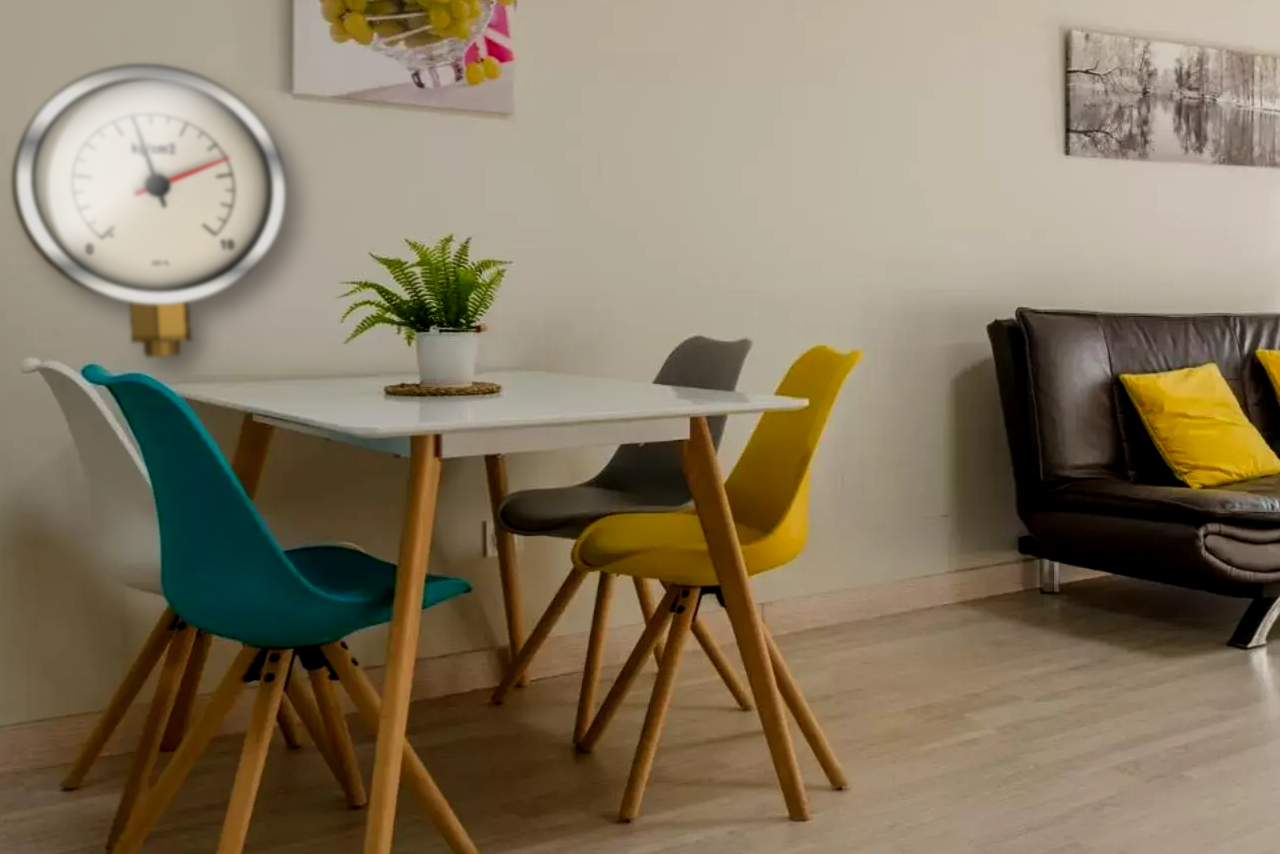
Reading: 7.5 kg/cm²
